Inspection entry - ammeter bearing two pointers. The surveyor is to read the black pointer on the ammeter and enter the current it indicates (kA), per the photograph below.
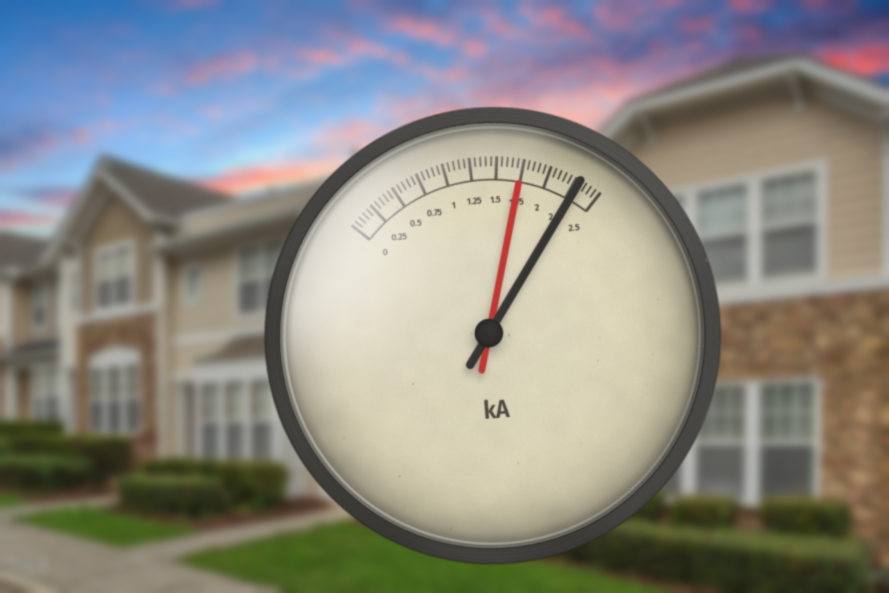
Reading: 2.3 kA
